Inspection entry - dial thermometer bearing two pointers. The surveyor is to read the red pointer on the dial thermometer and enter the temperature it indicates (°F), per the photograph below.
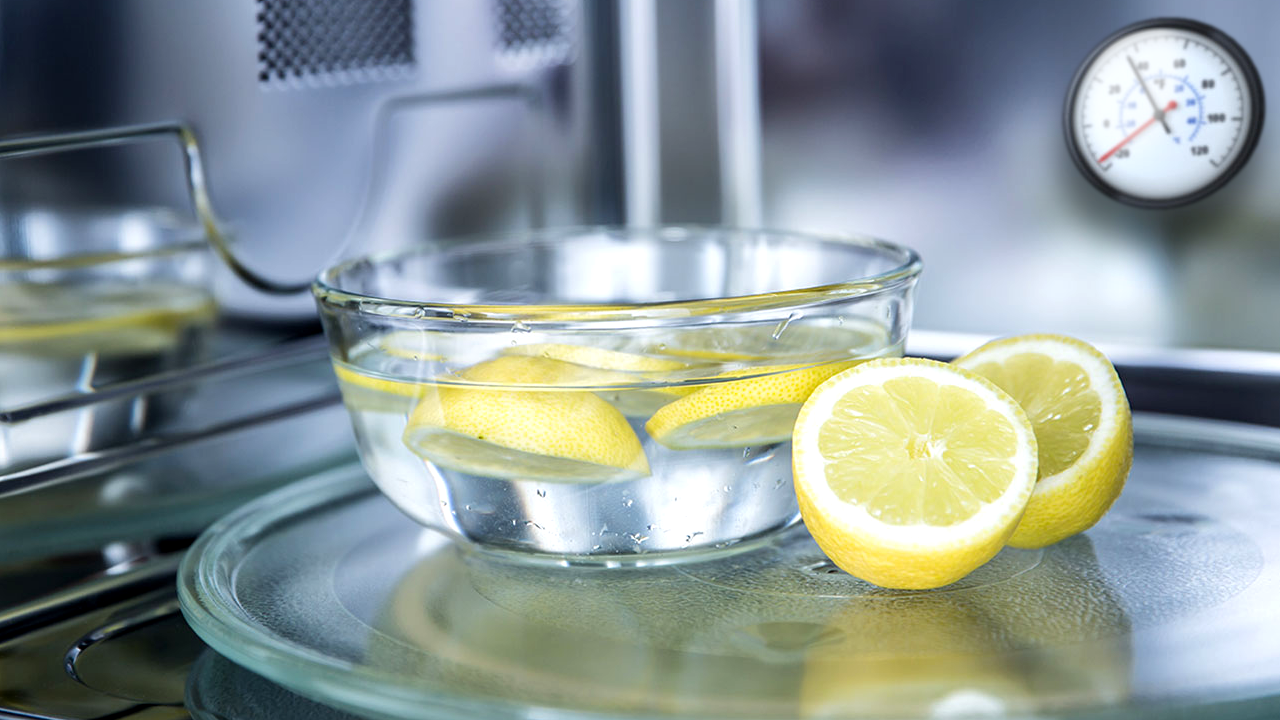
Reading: -16 °F
